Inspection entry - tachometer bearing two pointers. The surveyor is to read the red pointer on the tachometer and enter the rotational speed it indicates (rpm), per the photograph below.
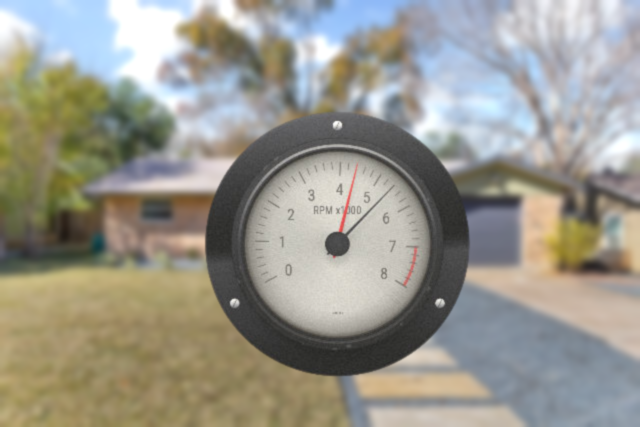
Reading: 4400 rpm
